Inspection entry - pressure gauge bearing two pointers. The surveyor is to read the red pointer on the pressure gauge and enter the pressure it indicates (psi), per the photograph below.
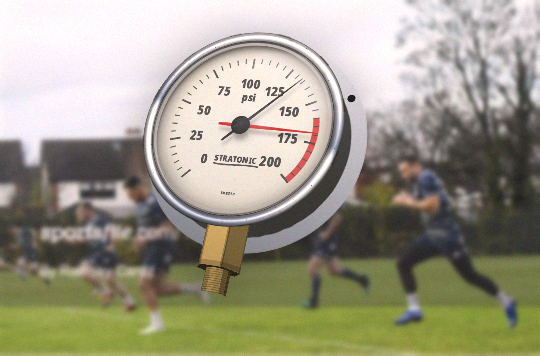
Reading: 170 psi
